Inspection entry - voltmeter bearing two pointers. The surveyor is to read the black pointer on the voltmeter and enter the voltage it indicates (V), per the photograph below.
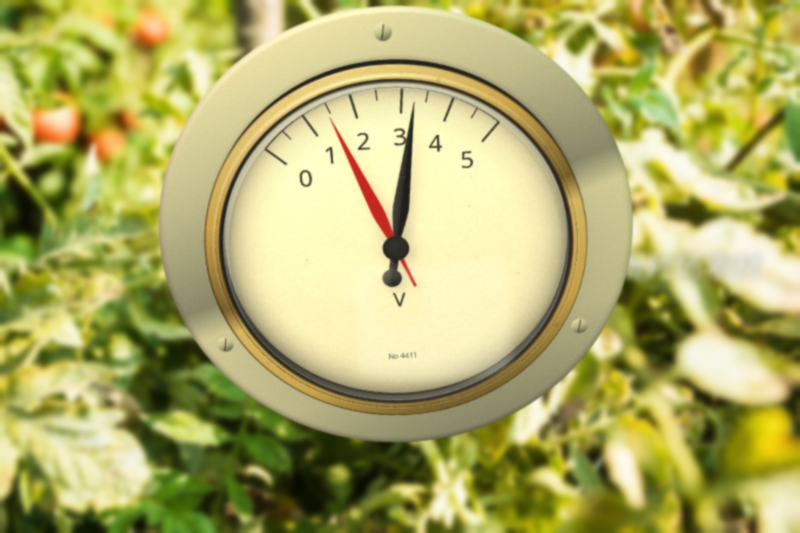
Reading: 3.25 V
